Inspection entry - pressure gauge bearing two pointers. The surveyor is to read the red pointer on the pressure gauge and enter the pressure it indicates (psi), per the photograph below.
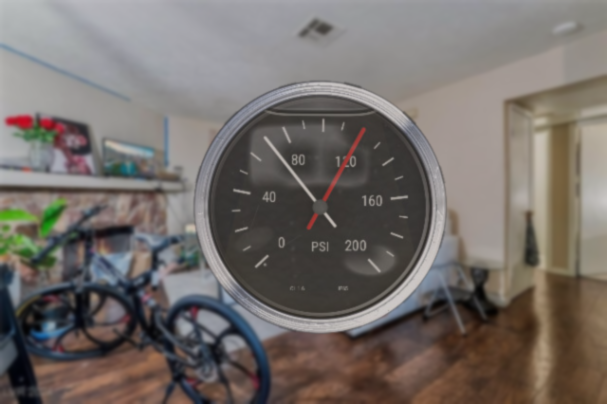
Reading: 120 psi
